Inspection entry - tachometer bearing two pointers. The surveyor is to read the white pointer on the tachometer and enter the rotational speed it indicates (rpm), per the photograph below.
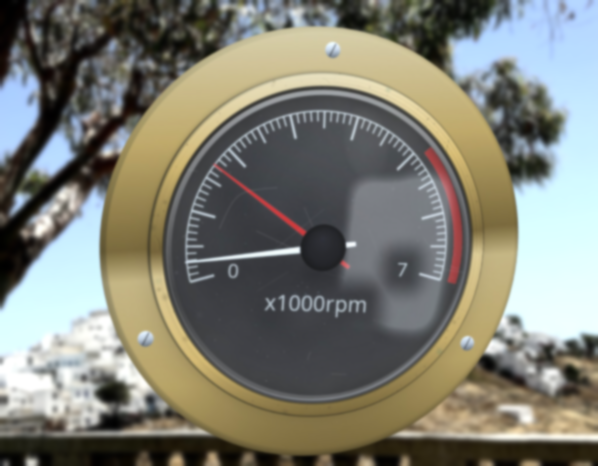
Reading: 300 rpm
